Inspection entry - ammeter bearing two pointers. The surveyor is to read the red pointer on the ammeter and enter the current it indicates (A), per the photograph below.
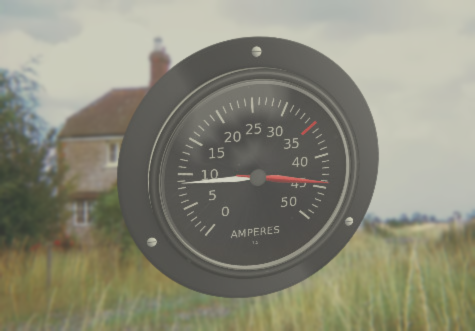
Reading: 44 A
